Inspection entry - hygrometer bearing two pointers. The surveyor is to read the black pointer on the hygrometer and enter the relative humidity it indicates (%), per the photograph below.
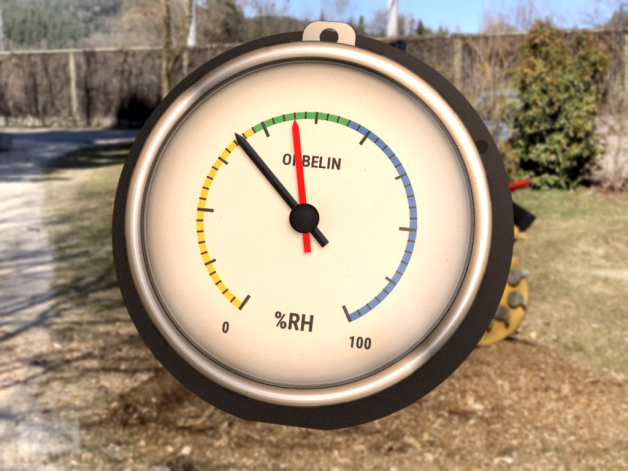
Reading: 35 %
